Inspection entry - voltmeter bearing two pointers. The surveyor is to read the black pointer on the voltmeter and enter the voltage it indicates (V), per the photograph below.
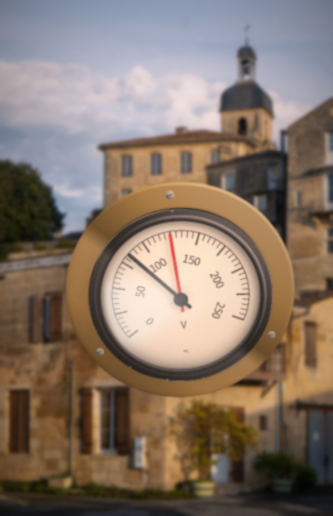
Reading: 85 V
